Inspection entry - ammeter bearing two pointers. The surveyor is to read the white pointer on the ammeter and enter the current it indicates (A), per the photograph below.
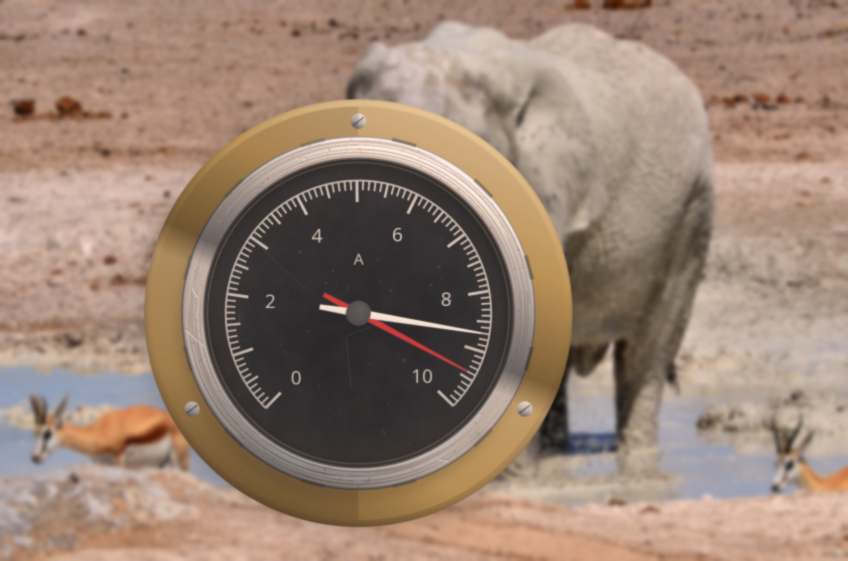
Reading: 8.7 A
